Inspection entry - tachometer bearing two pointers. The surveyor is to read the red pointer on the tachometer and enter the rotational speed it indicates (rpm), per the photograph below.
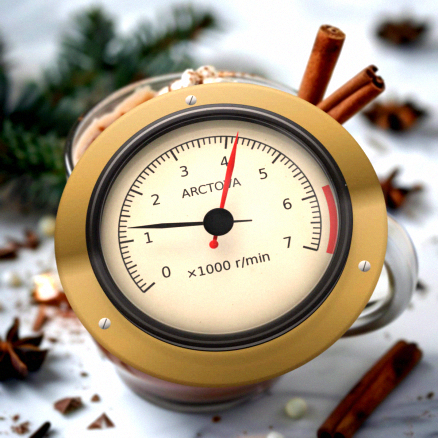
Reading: 4200 rpm
